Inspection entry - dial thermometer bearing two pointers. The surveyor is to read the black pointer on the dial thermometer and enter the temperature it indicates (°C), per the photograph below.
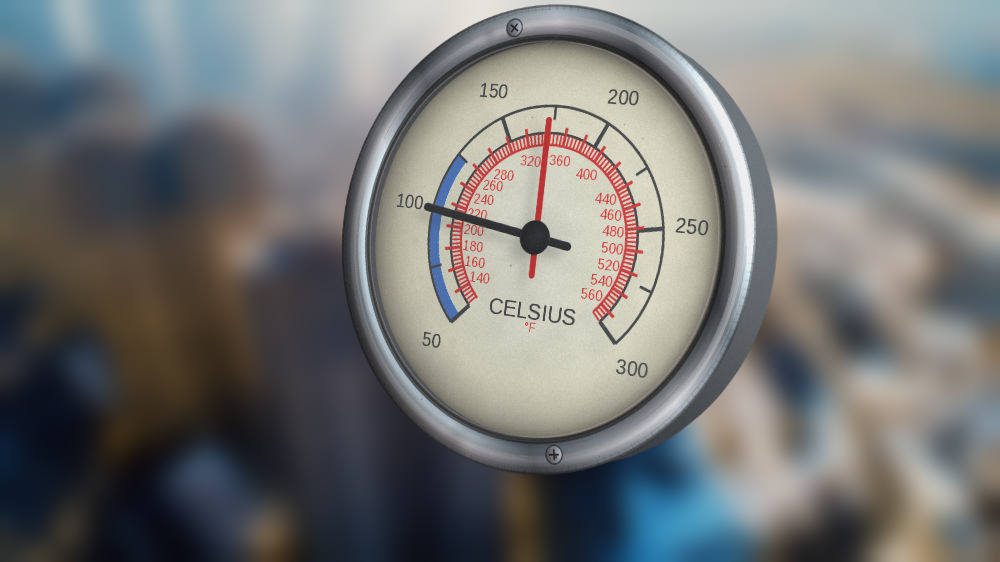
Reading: 100 °C
